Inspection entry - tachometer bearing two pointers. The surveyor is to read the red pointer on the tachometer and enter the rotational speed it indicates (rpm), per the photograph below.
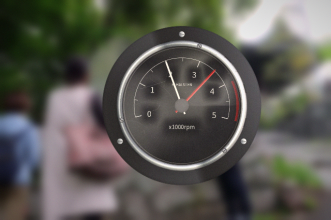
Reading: 3500 rpm
